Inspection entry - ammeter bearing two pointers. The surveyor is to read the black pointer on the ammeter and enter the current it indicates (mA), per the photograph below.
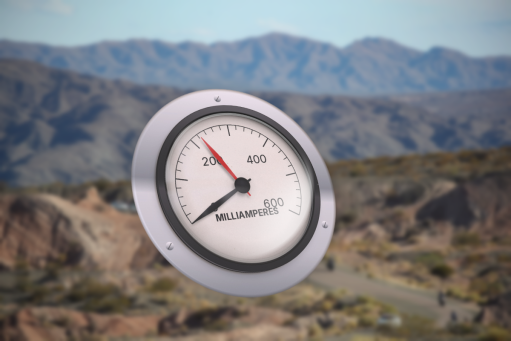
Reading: 0 mA
